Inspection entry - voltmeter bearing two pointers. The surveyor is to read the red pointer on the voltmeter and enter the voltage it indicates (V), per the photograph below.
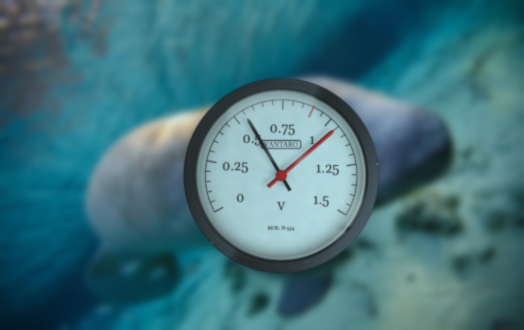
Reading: 1.05 V
